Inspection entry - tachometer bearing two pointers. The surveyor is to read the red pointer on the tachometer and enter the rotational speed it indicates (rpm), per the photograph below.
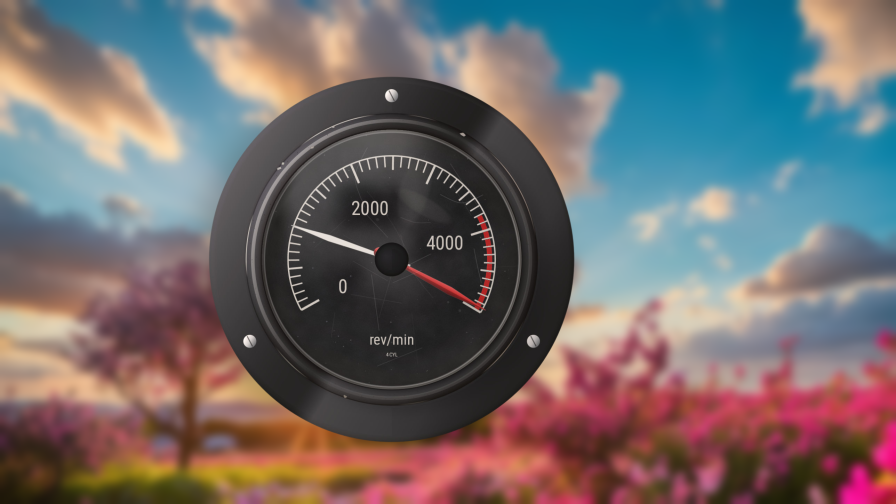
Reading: 4950 rpm
